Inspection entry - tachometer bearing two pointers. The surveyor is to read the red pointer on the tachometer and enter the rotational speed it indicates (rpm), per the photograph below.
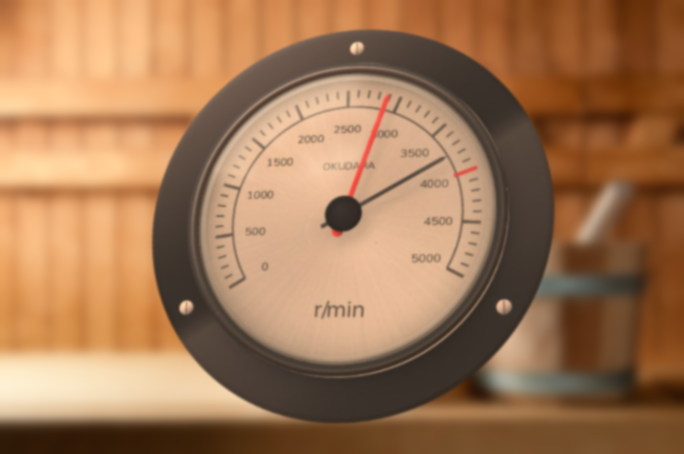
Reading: 2900 rpm
